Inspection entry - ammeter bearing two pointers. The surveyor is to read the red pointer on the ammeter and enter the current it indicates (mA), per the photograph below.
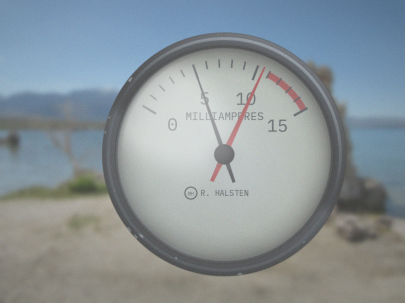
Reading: 10.5 mA
